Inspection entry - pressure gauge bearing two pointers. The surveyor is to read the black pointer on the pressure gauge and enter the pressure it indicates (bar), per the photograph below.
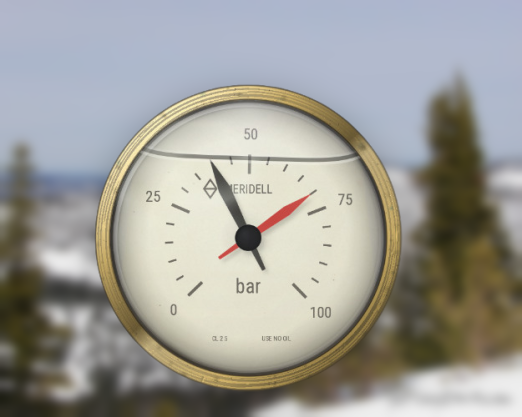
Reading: 40 bar
